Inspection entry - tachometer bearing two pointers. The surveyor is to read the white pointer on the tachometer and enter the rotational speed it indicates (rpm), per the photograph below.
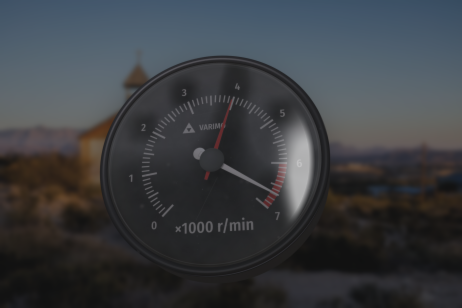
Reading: 6700 rpm
